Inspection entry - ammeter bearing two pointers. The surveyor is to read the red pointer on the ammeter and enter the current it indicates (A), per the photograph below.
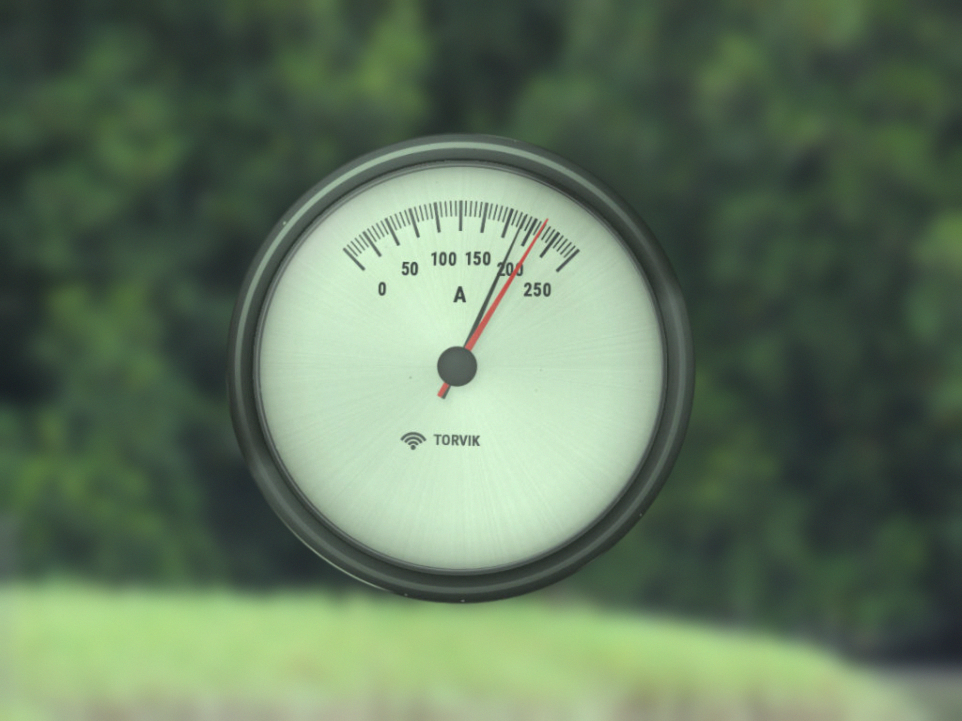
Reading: 210 A
